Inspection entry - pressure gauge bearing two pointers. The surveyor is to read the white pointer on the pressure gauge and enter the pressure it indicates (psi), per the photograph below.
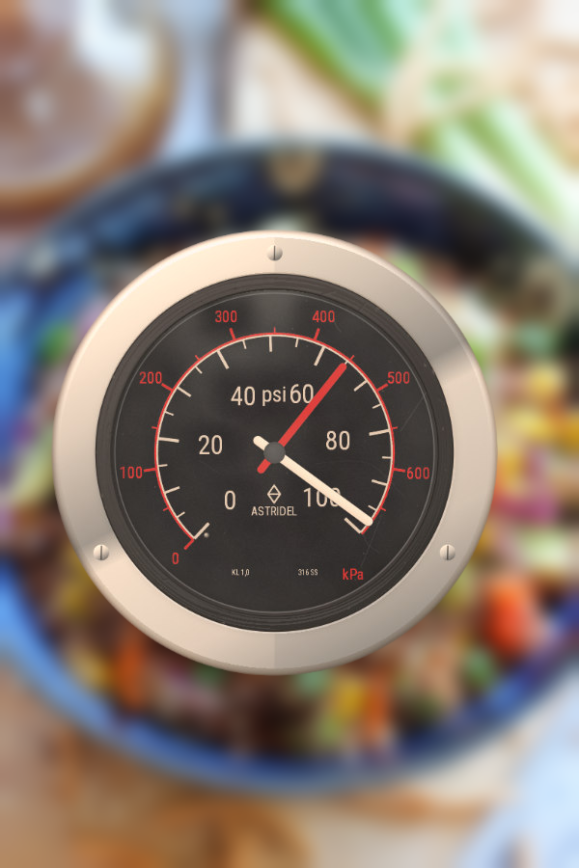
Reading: 97.5 psi
